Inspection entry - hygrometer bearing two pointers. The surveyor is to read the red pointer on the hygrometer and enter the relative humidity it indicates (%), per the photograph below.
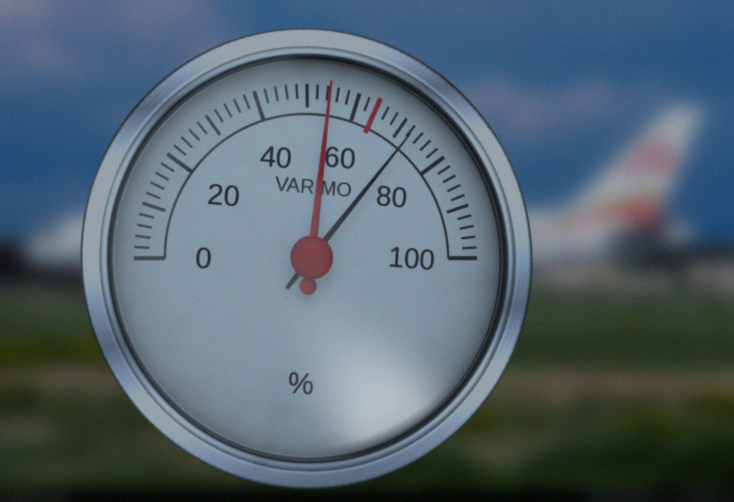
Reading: 54 %
